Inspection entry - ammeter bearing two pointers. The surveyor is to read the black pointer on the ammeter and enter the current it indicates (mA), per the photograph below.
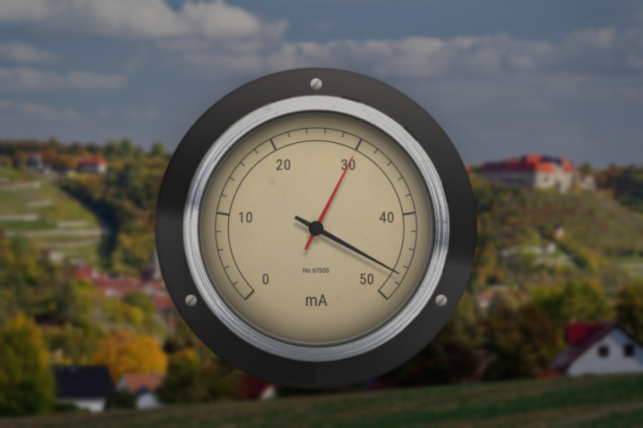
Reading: 47 mA
